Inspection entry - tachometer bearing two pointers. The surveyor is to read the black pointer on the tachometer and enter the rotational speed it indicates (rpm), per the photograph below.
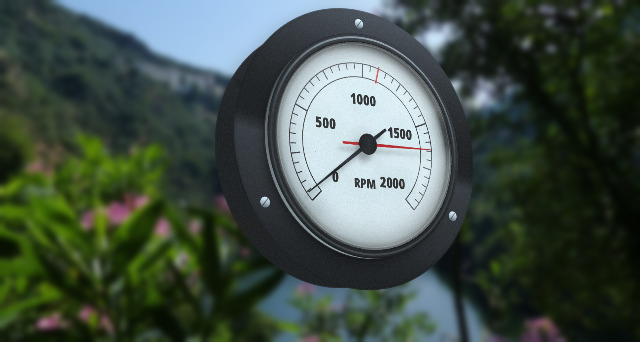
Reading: 50 rpm
